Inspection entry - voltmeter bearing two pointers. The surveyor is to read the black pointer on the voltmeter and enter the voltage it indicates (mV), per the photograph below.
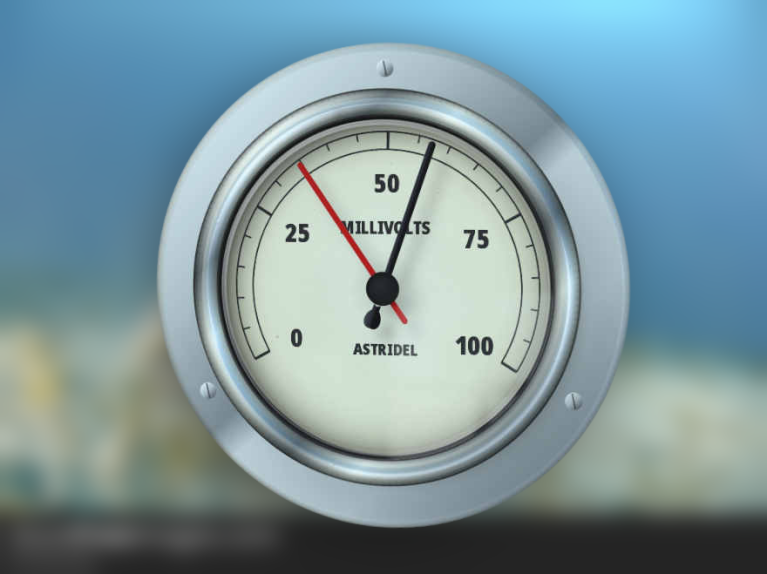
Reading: 57.5 mV
